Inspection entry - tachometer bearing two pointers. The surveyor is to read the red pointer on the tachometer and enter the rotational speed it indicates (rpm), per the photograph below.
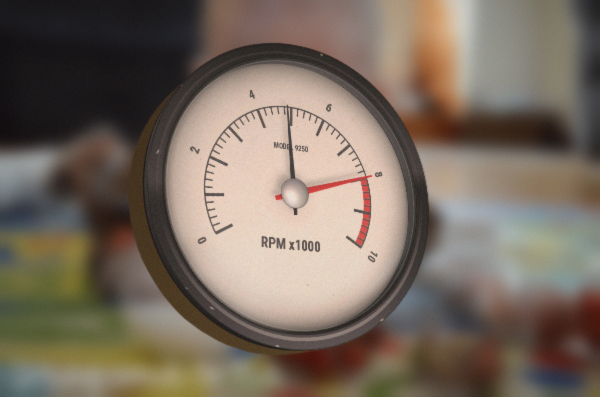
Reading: 8000 rpm
